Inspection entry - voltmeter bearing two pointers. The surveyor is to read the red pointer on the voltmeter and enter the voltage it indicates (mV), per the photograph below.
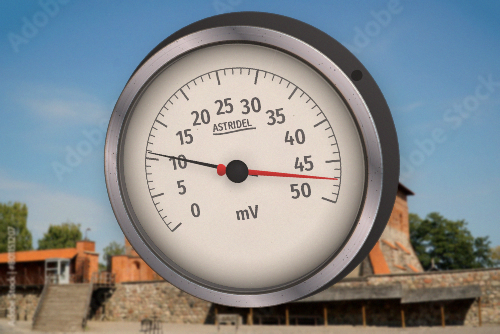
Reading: 47 mV
